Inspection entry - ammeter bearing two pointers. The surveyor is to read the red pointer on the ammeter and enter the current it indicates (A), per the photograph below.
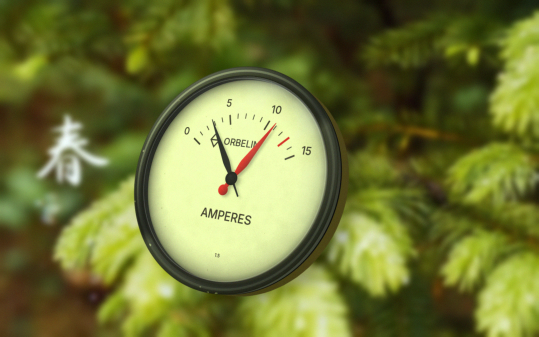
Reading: 11 A
